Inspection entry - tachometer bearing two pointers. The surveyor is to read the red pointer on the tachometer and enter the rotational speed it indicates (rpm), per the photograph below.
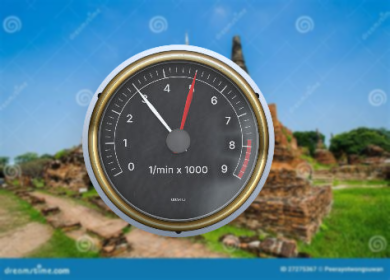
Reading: 5000 rpm
